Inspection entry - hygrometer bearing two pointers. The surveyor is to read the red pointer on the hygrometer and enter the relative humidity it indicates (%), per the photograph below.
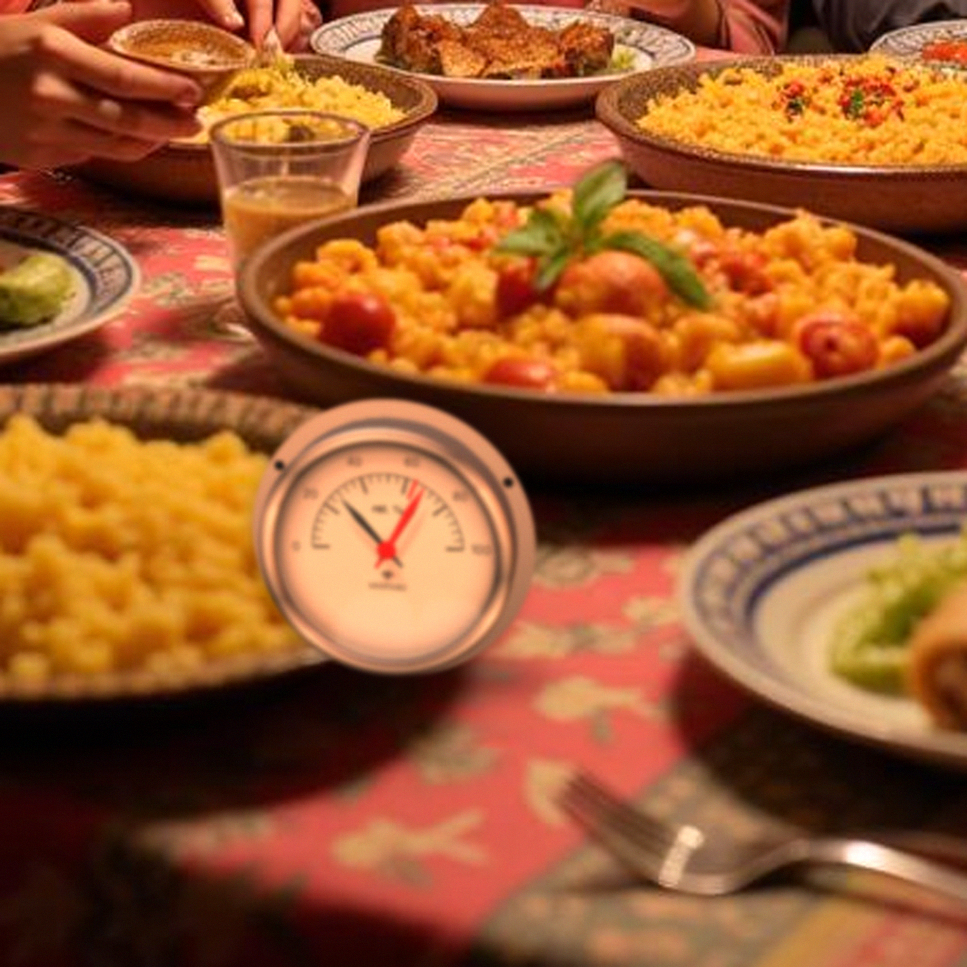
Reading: 68 %
